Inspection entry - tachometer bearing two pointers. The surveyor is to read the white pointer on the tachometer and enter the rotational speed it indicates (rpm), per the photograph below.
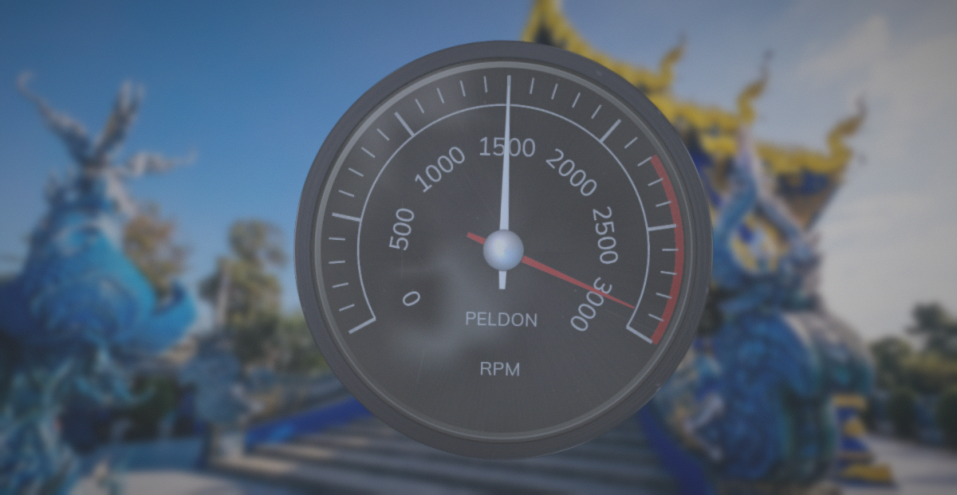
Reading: 1500 rpm
